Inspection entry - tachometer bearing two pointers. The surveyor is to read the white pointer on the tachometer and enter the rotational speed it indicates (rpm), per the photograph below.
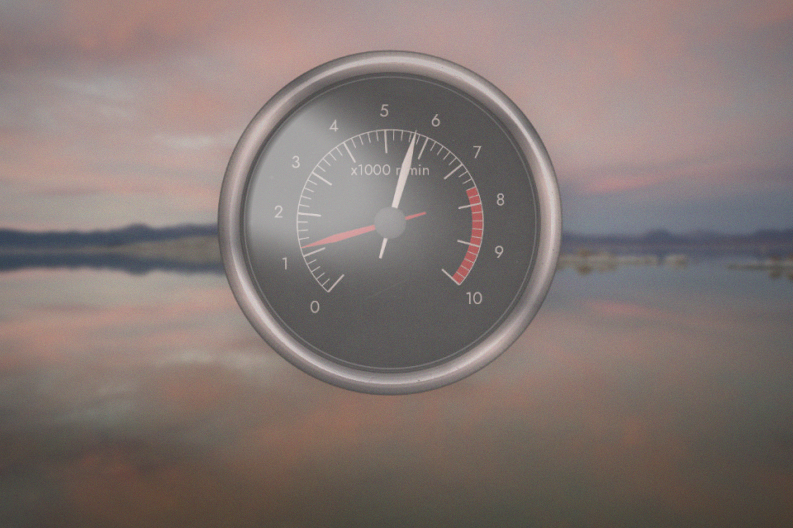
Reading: 5700 rpm
